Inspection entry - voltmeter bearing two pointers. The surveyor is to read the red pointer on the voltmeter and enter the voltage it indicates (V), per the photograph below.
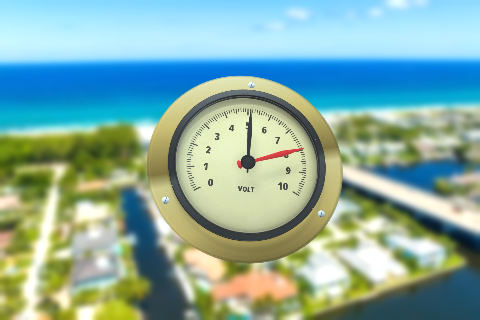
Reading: 8 V
